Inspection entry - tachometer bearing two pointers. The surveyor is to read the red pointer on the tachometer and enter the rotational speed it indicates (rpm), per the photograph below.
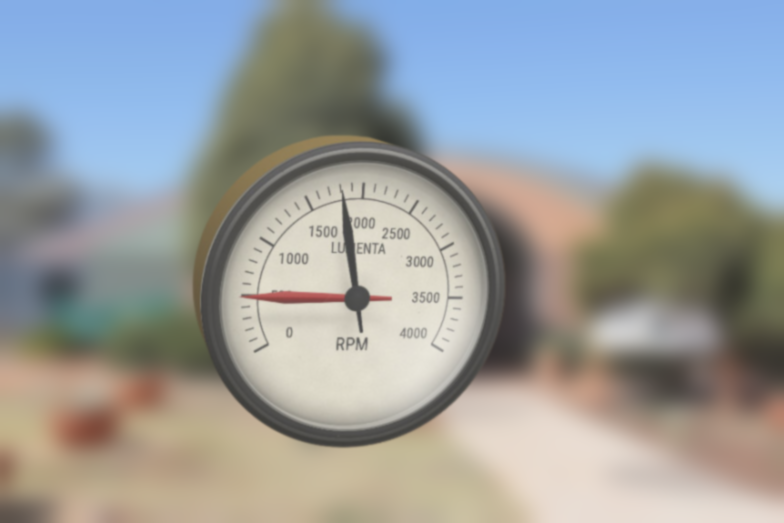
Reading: 500 rpm
